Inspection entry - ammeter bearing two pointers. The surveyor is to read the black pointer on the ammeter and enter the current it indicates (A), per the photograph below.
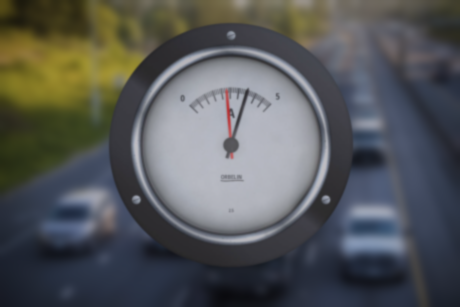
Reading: 3.5 A
